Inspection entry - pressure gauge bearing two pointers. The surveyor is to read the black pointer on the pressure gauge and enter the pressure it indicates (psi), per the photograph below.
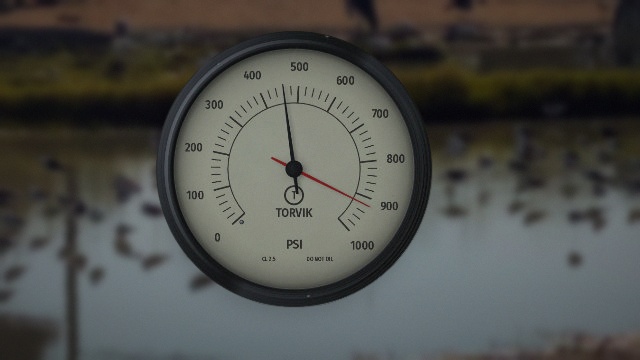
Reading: 460 psi
